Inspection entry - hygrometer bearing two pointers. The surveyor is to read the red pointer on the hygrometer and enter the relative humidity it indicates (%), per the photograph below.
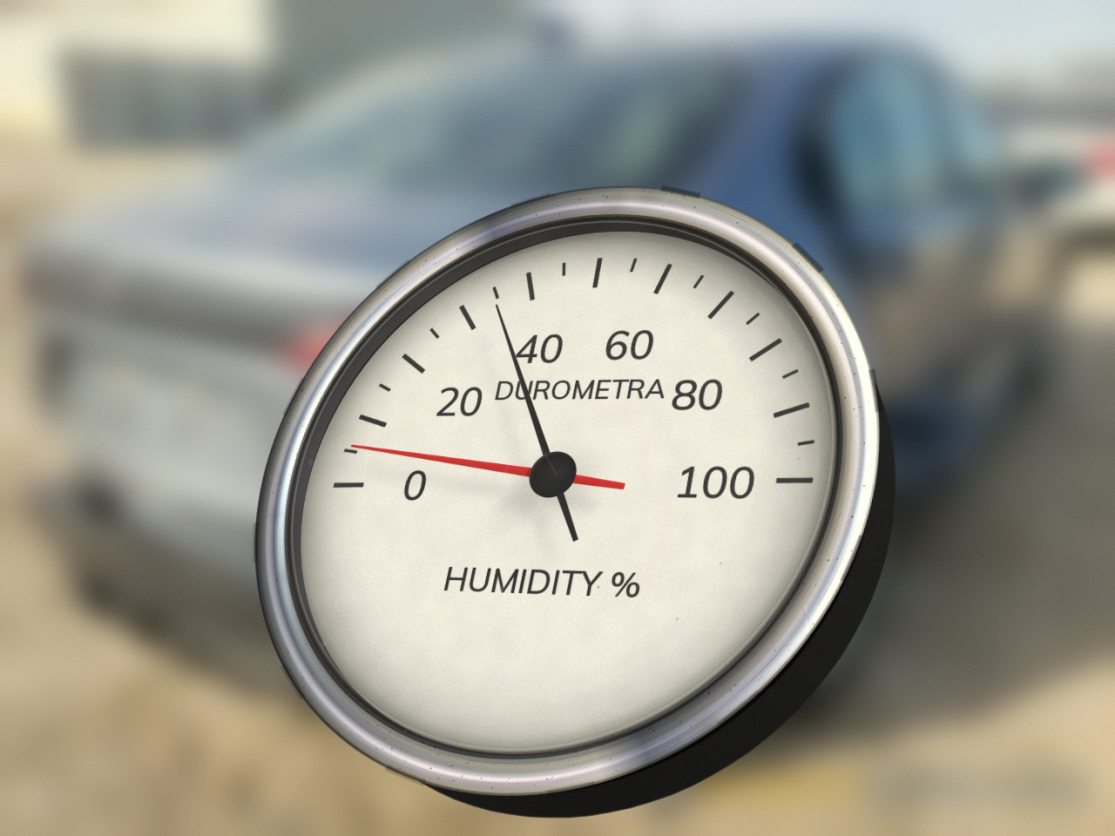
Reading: 5 %
